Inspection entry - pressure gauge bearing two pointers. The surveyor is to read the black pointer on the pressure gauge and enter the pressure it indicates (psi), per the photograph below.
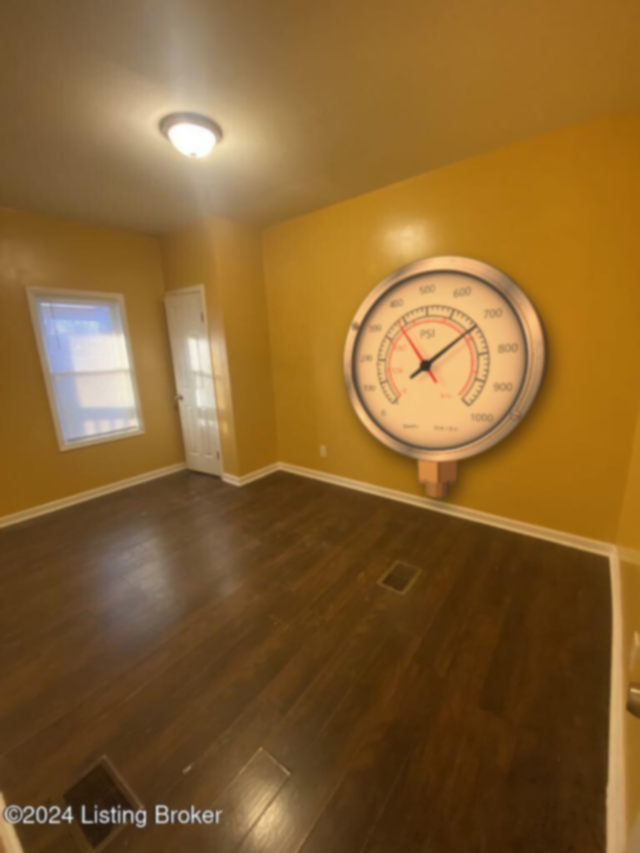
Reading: 700 psi
